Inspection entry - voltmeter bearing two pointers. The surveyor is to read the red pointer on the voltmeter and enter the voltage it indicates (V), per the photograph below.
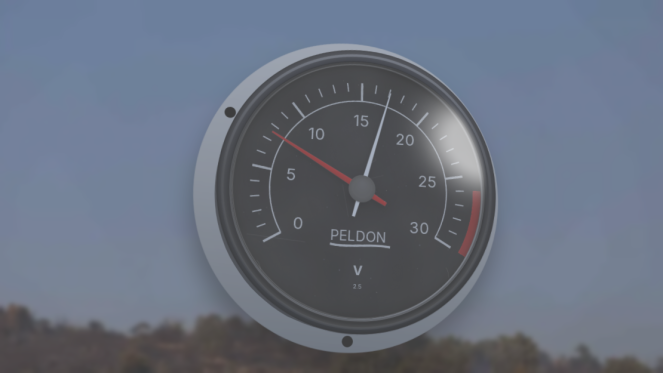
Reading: 7.5 V
